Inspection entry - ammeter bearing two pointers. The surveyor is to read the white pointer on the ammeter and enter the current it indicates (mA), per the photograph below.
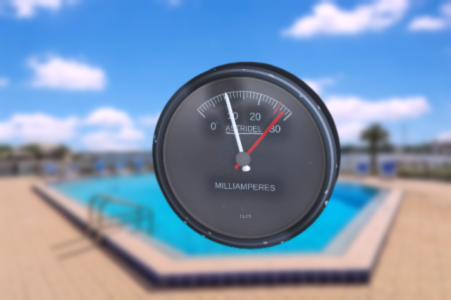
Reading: 10 mA
